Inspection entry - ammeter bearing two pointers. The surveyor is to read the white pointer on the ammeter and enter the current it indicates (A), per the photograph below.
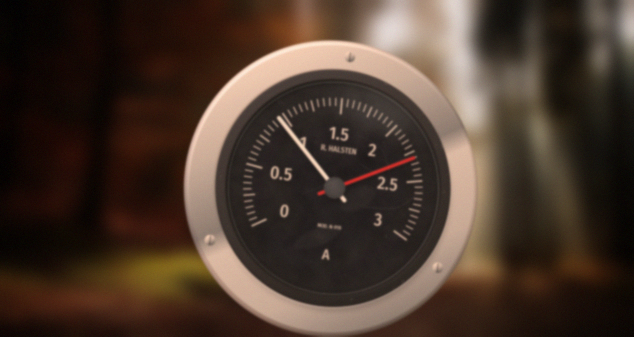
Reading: 0.95 A
